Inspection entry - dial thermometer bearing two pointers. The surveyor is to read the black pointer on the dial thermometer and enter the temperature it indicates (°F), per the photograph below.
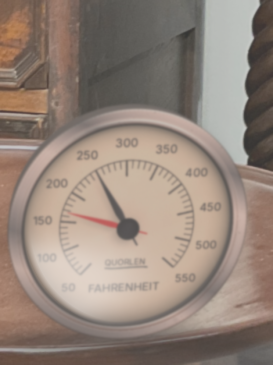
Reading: 250 °F
